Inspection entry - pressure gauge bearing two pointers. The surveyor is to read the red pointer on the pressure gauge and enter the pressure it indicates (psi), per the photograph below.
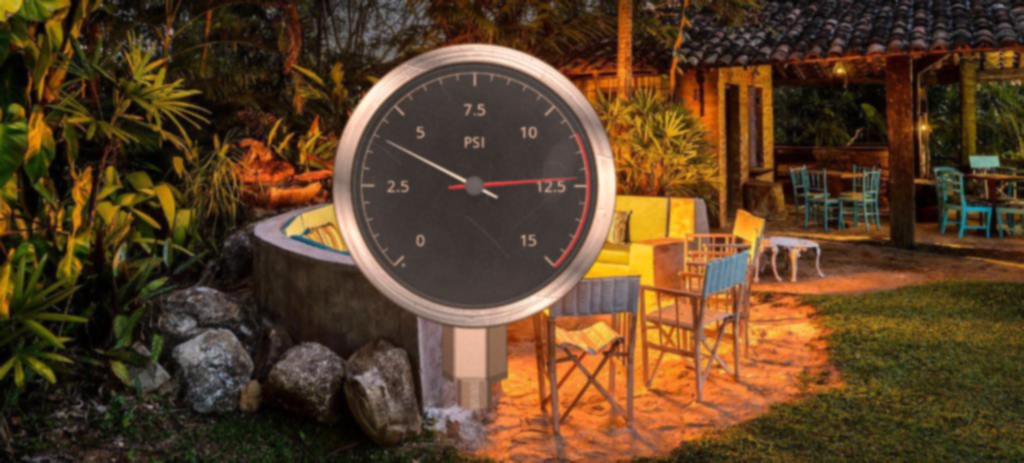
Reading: 12.25 psi
